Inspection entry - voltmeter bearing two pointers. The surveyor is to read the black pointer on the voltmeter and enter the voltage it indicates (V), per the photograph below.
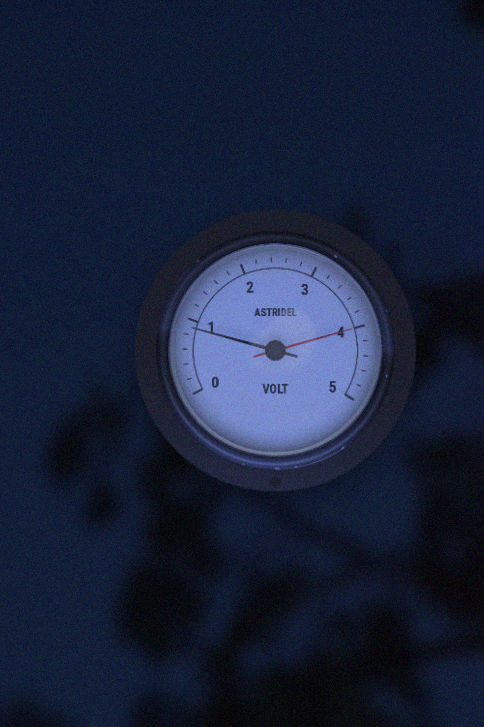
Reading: 0.9 V
